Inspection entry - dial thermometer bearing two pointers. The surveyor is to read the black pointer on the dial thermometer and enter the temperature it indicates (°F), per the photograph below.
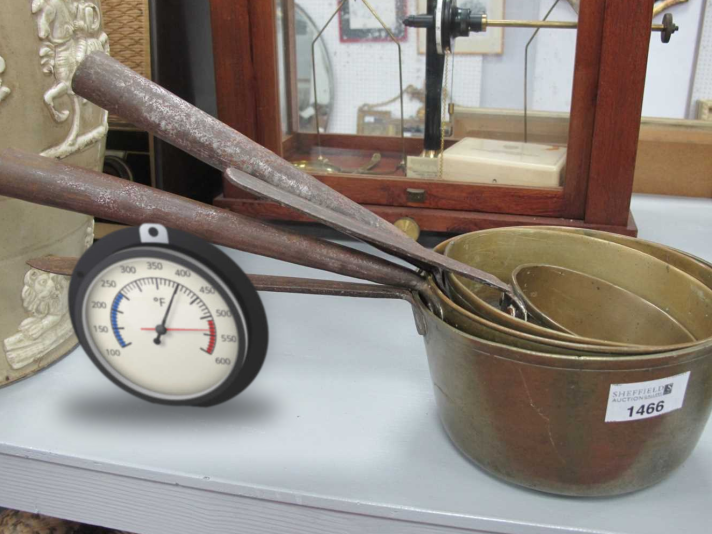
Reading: 400 °F
